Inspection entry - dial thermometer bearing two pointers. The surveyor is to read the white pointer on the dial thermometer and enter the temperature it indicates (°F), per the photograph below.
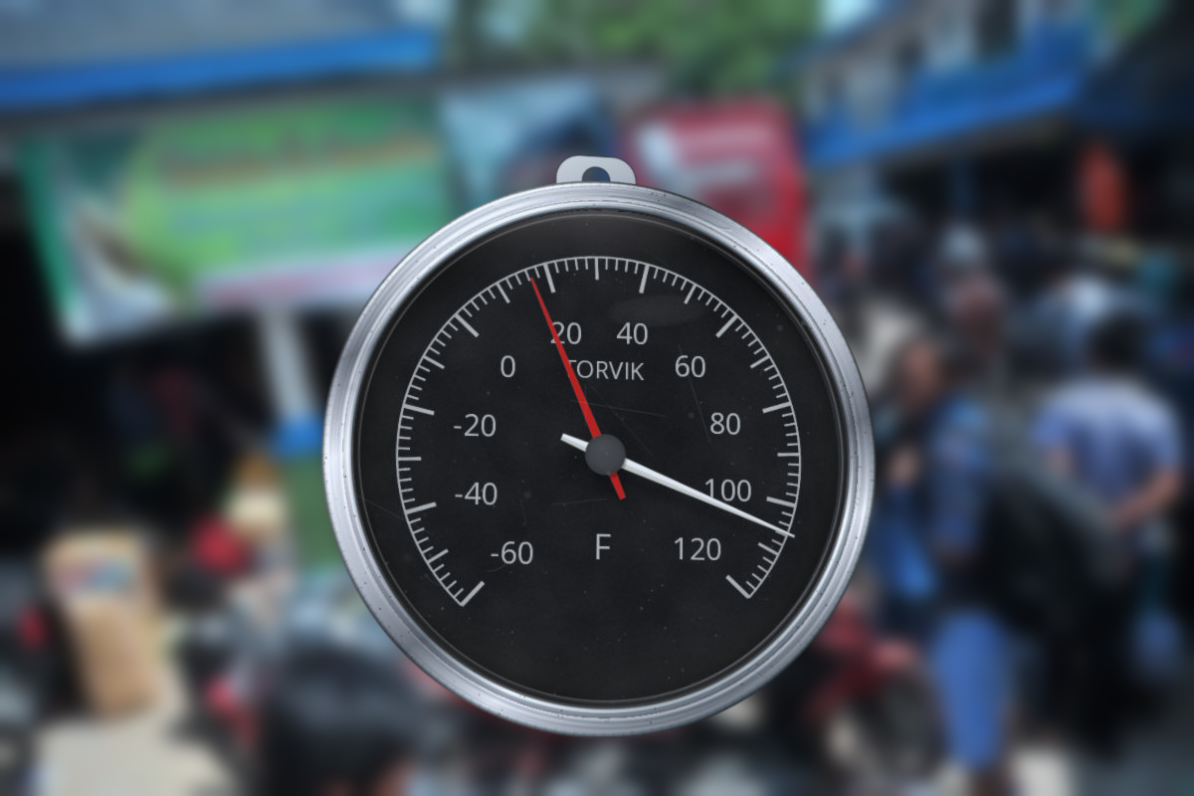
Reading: 106 °F
